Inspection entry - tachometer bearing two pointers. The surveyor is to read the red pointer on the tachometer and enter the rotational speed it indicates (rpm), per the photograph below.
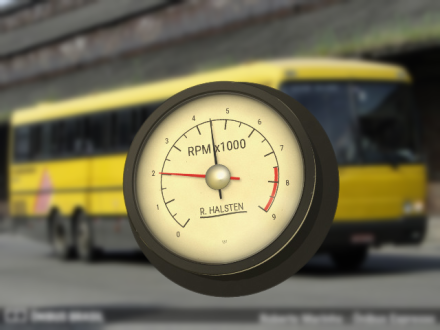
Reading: 2000 rpm
